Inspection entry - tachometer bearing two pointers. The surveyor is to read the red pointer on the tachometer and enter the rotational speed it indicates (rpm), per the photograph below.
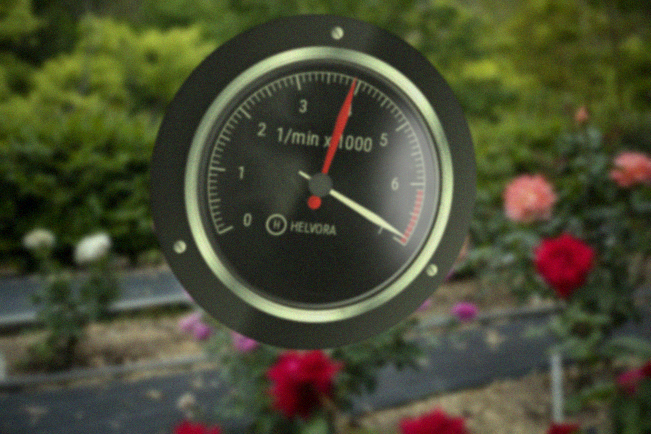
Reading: 3900 rpm
